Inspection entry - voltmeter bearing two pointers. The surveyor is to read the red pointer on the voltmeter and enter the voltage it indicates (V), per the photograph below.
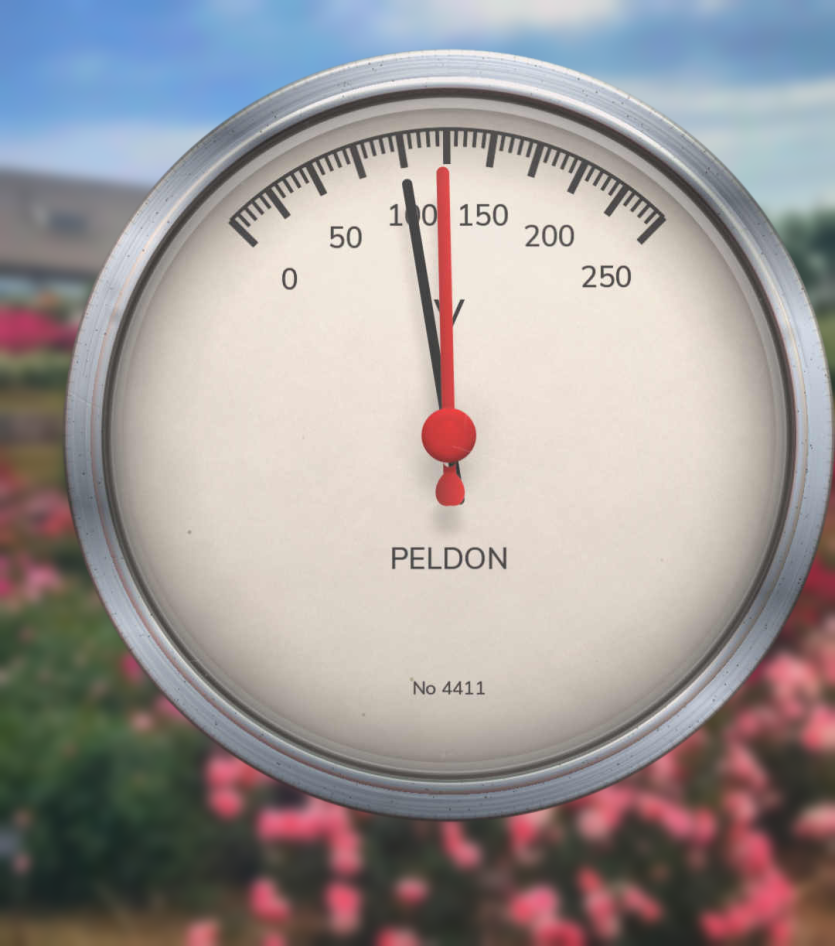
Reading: 122.5 V
